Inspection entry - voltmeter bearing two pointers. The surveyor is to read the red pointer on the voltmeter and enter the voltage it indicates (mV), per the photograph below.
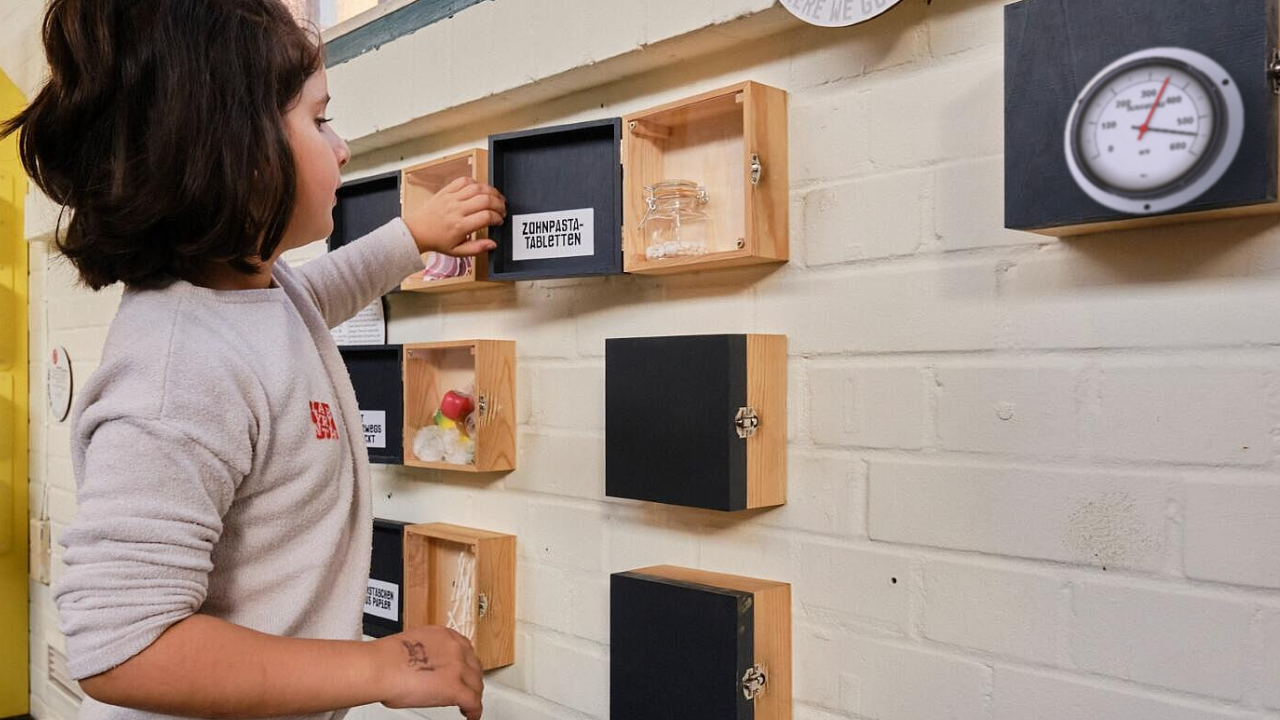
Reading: 350 mV
